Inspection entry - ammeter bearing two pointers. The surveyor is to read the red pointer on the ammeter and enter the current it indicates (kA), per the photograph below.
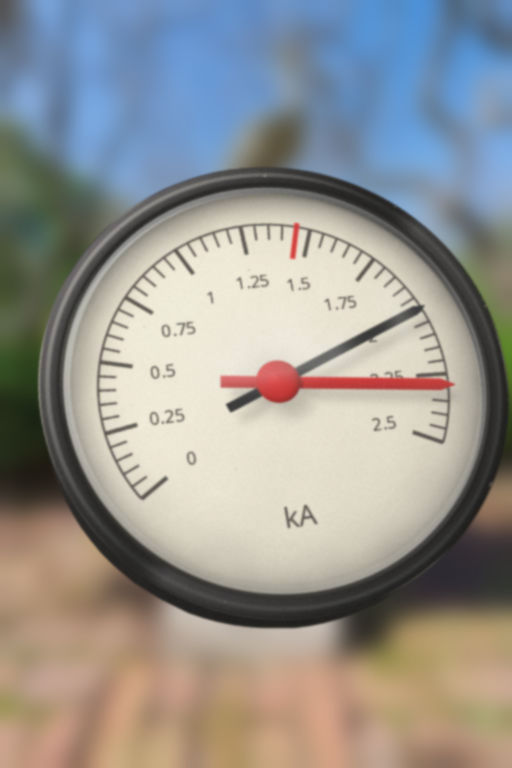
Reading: 2.3 kA
